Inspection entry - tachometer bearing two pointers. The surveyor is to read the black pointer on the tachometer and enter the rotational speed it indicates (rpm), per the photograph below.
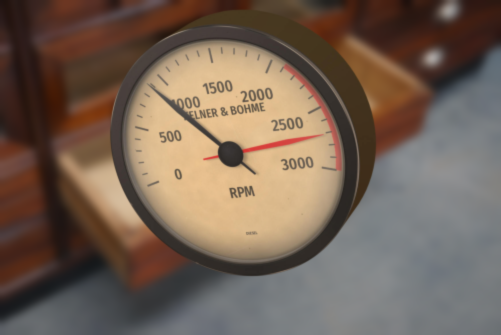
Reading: 900 rpm
